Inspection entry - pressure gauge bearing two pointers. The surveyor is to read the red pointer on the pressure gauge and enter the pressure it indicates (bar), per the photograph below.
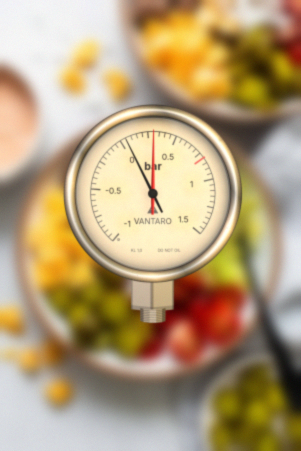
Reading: 0.3 bar
